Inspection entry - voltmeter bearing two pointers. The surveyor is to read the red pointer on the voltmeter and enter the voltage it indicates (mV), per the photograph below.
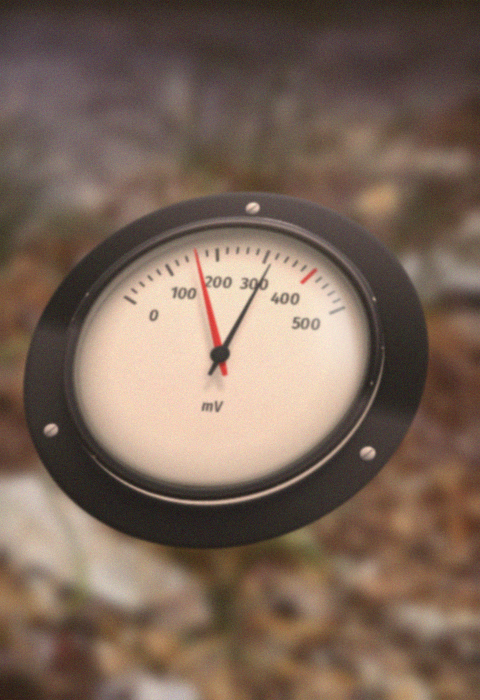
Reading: 160 mV
